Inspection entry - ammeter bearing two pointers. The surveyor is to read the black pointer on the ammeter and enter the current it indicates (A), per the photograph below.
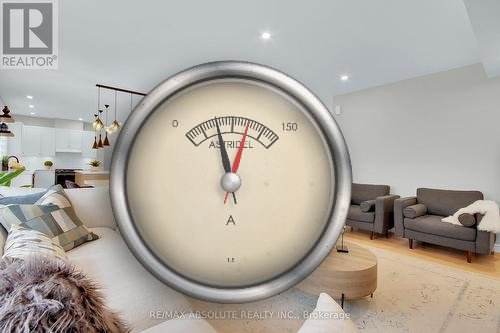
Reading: 50 A
